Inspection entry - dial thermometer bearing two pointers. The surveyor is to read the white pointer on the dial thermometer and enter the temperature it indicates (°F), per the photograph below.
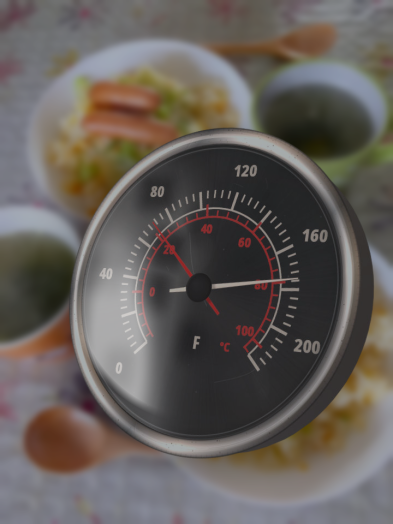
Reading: 176 °F
